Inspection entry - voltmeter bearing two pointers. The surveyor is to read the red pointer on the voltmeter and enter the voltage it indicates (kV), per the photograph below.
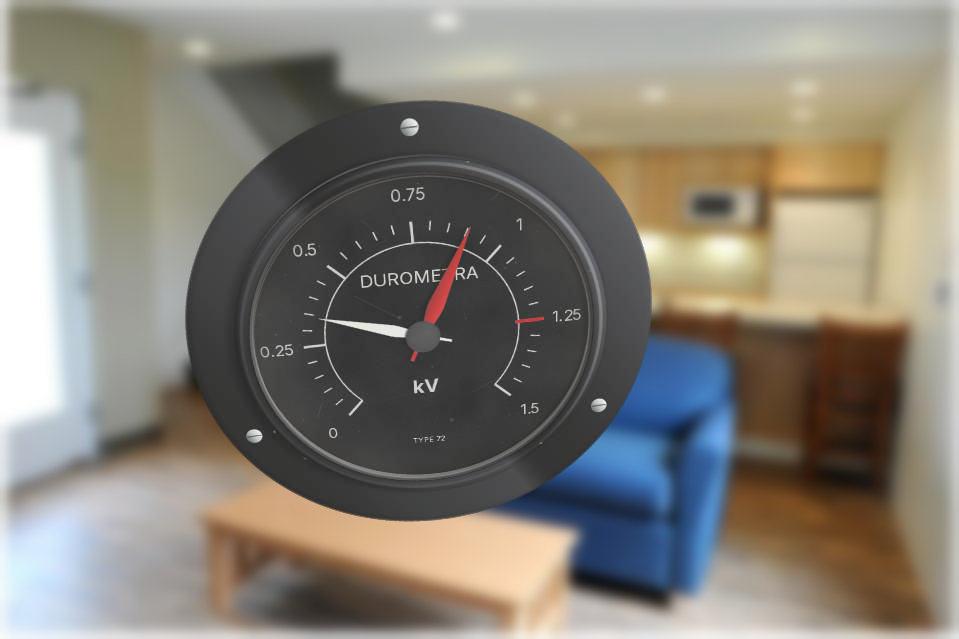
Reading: 0.9 kV
